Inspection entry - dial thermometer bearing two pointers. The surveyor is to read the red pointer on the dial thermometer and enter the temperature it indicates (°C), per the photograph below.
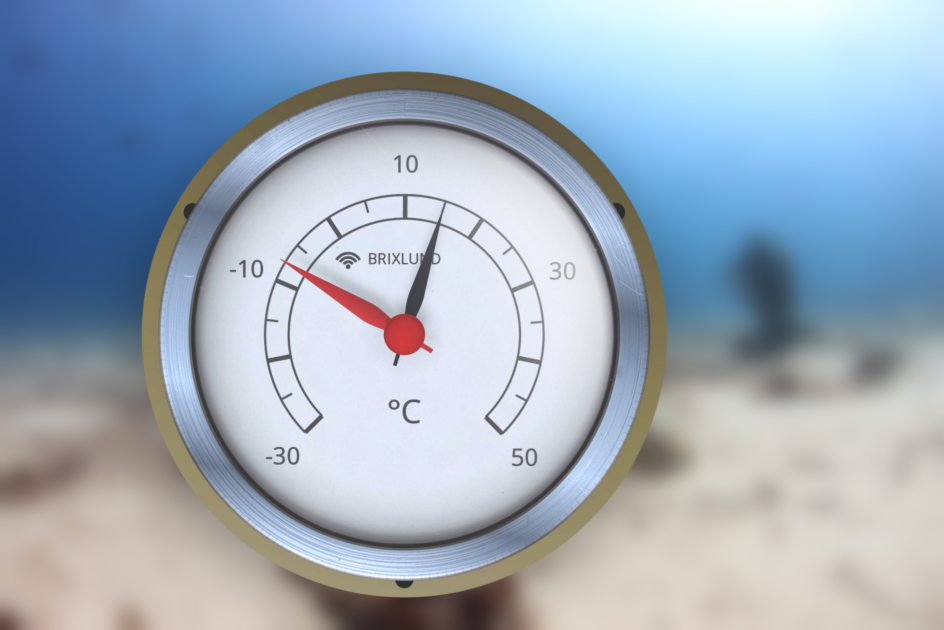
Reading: -7.5 °C
